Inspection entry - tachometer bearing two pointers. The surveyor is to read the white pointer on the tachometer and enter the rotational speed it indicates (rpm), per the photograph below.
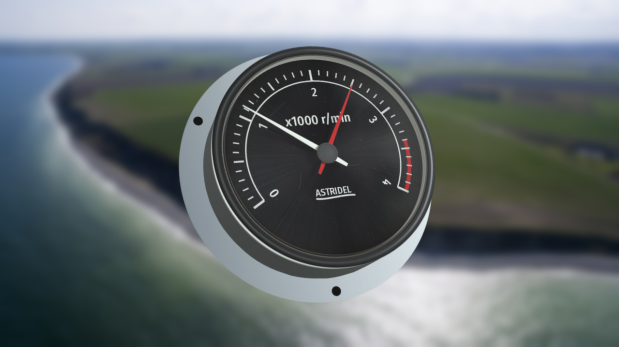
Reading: 1100 rpm
